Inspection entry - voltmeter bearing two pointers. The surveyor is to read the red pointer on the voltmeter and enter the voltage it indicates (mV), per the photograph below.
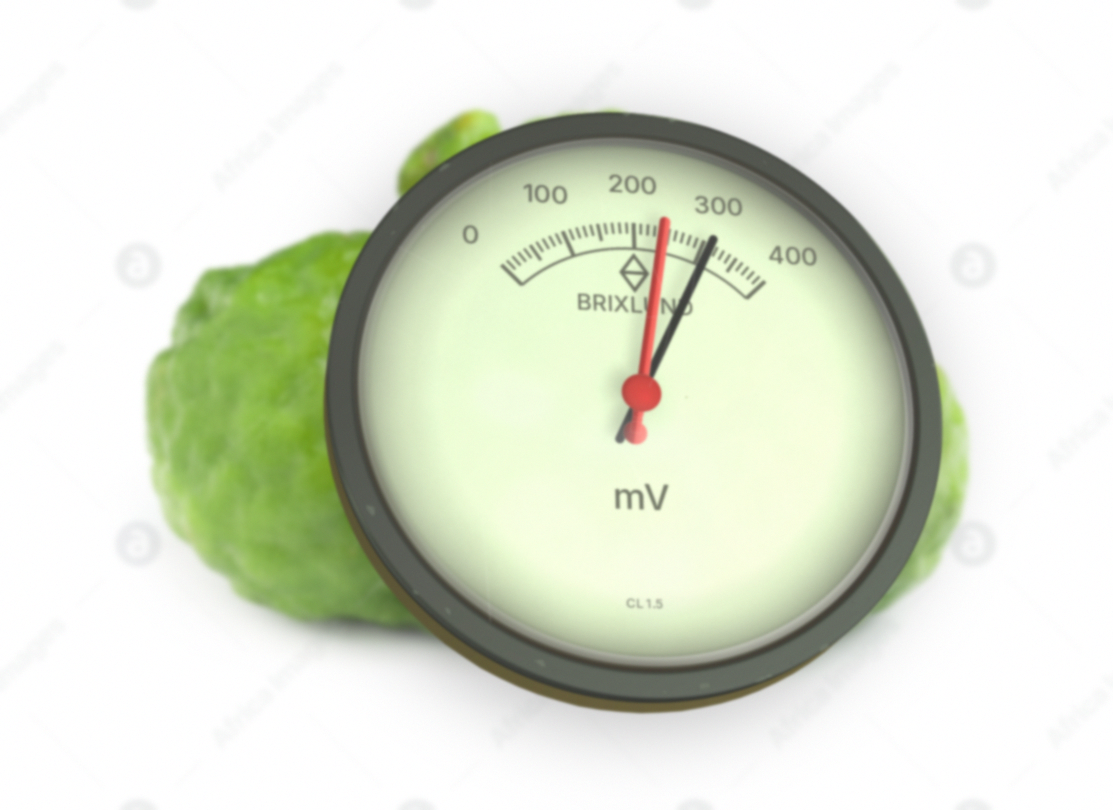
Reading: 240 mV
